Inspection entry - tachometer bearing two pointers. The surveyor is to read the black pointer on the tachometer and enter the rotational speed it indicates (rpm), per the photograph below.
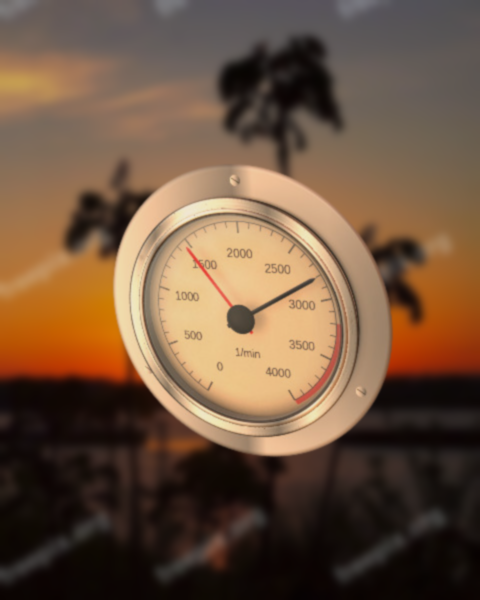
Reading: 2800 rpm
